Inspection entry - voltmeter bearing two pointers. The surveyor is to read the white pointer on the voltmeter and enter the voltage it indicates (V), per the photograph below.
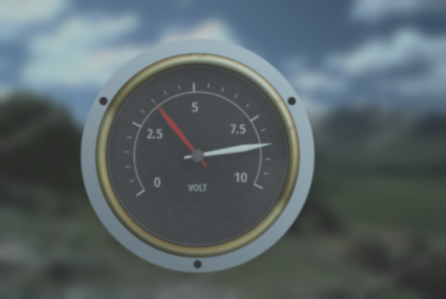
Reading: 8.5 V
